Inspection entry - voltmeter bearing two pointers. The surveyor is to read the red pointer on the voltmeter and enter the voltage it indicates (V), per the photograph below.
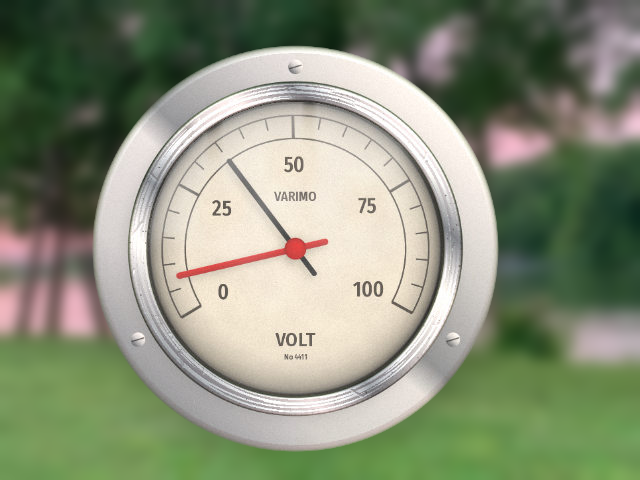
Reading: 7.5 V
